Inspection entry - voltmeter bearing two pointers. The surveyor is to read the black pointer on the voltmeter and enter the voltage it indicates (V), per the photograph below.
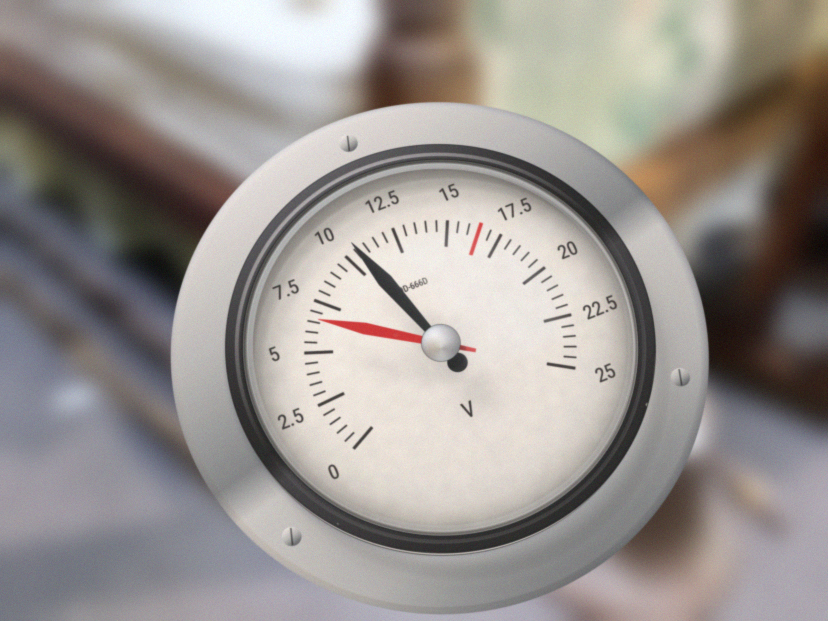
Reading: 10.5 V
